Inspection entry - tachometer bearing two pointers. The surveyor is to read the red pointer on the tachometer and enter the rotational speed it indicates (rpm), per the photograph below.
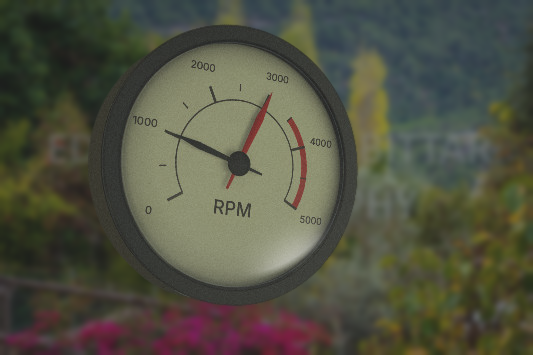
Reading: 3000 rpm
